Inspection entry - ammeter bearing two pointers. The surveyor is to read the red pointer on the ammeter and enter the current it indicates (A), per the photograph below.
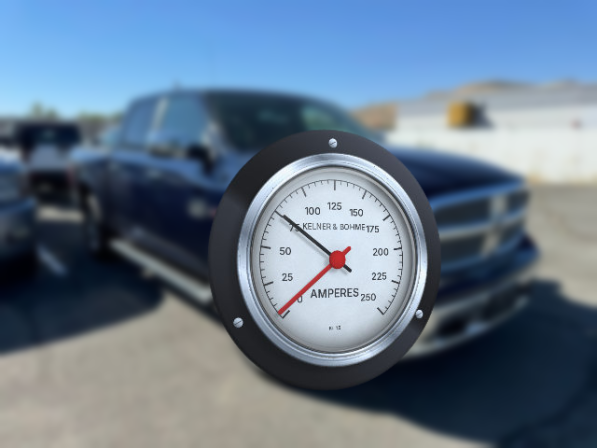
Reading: 5 A
